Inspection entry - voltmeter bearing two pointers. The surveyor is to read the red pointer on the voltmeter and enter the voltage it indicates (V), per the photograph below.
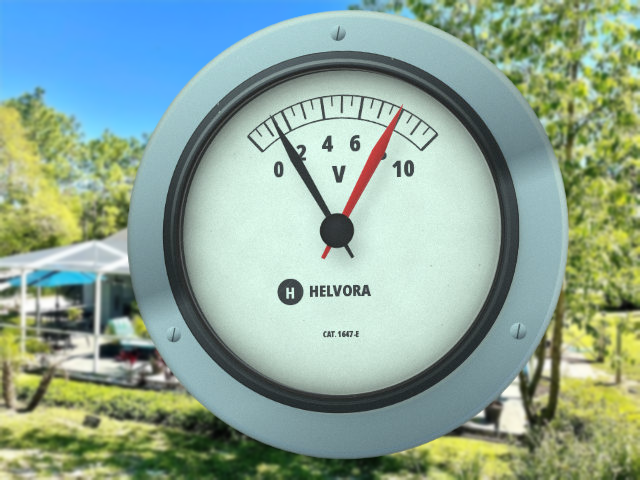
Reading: 8 V
